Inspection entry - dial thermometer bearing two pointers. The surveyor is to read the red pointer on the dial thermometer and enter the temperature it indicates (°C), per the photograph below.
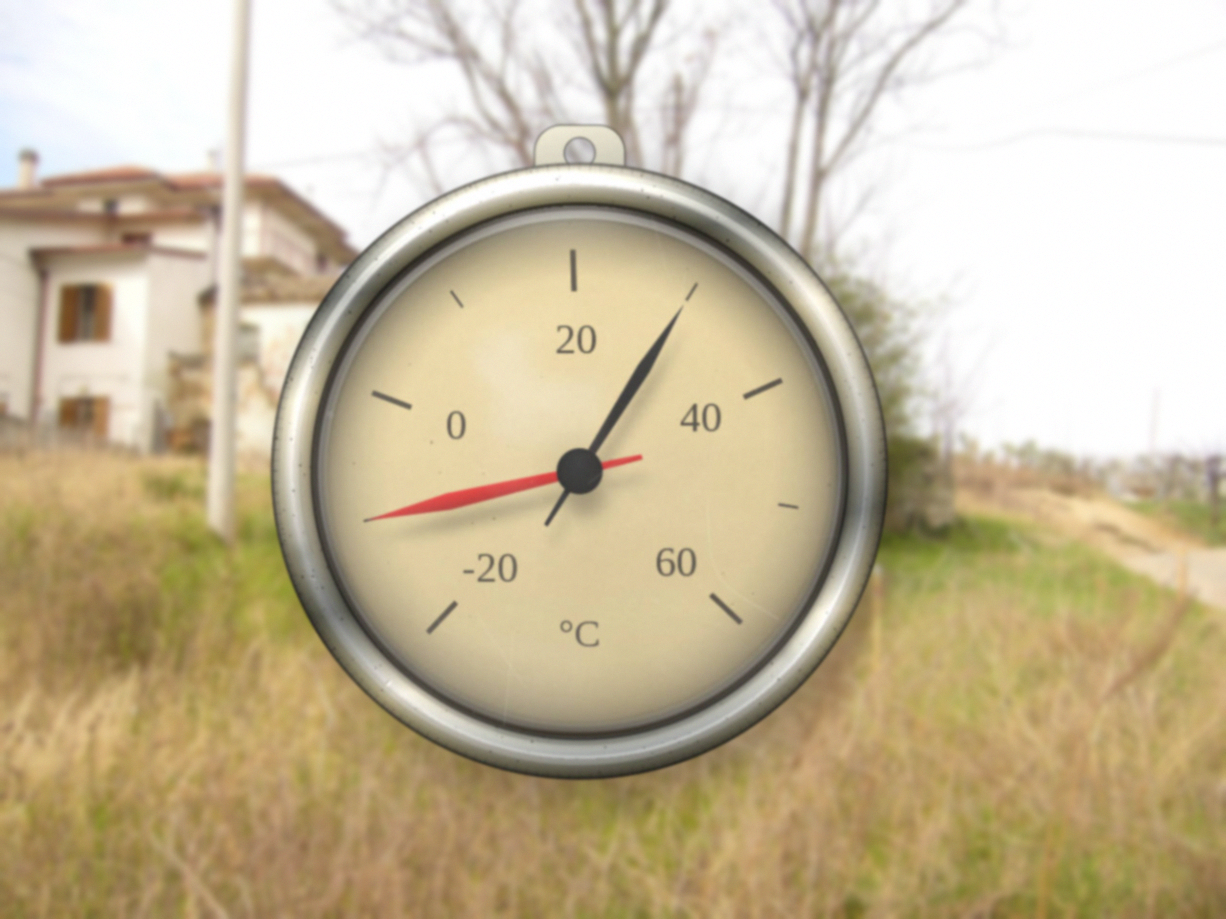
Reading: -10 °C
